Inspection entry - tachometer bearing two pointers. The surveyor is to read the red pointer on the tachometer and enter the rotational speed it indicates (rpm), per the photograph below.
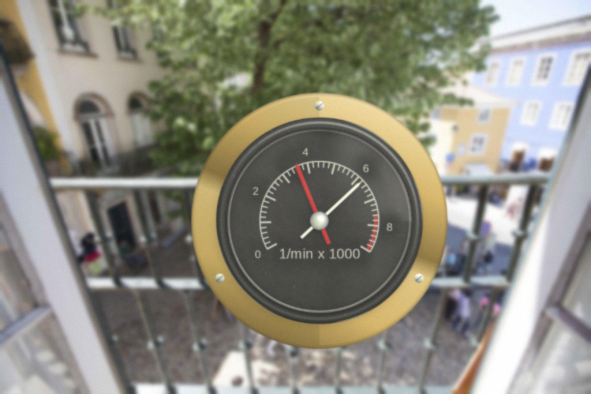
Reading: 3600 rpm
